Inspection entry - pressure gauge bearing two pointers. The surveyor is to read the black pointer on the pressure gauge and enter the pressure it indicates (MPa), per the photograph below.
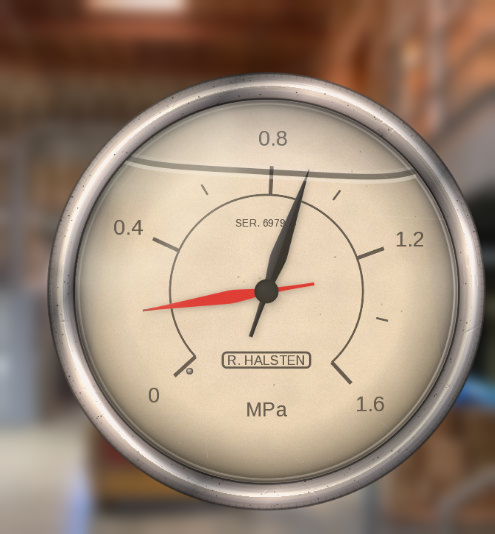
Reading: 0.9 MPa
